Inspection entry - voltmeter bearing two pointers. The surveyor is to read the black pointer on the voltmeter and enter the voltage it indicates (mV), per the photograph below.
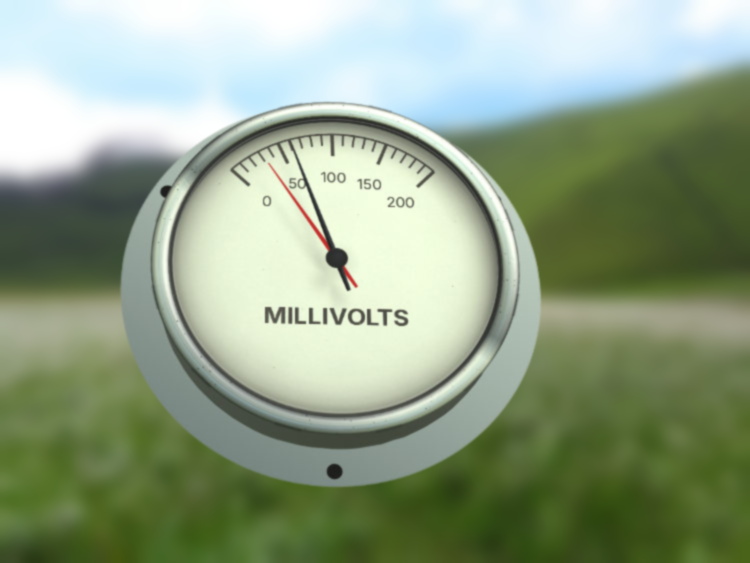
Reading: 60 mV
